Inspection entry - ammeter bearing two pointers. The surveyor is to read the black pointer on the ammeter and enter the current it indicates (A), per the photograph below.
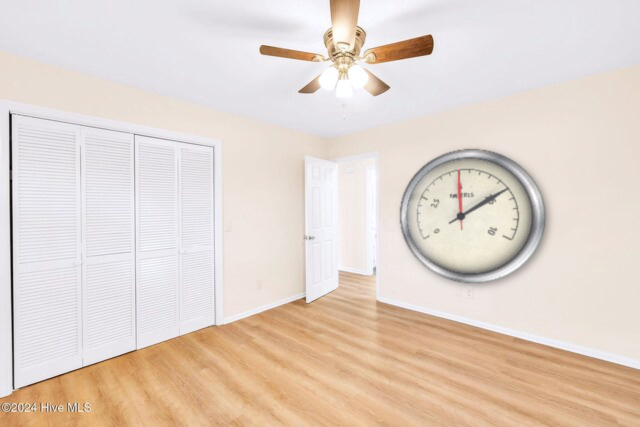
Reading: 7.5 A
